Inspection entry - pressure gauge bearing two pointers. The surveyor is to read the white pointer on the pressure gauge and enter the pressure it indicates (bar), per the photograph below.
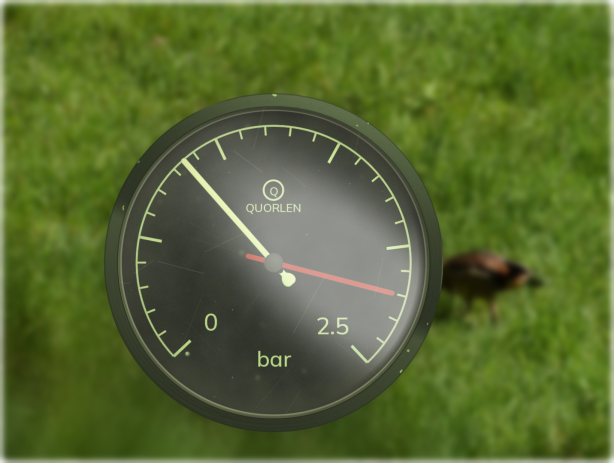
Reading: 0.85 bar
